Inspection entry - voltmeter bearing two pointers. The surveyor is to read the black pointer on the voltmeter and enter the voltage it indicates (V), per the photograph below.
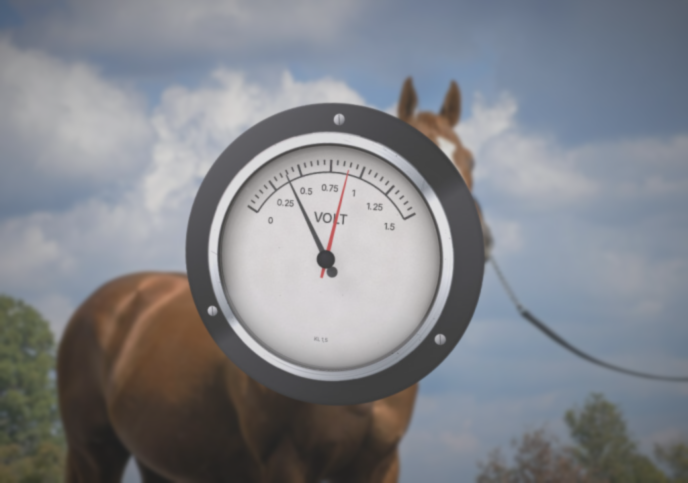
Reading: 0.4 V
